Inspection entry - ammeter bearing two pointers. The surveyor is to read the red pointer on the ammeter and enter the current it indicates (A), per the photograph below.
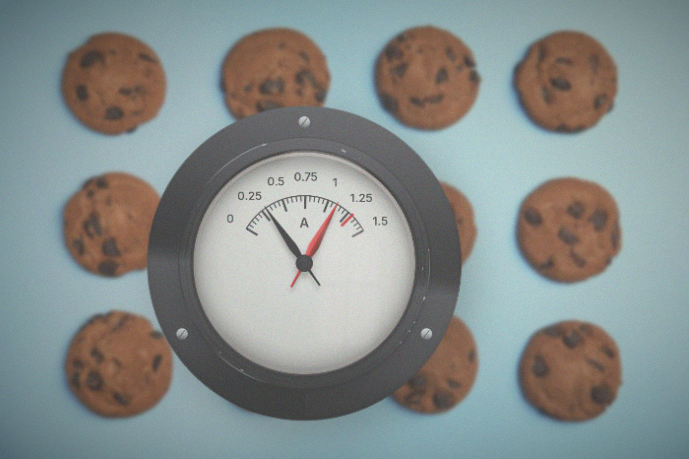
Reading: 1.1 A
